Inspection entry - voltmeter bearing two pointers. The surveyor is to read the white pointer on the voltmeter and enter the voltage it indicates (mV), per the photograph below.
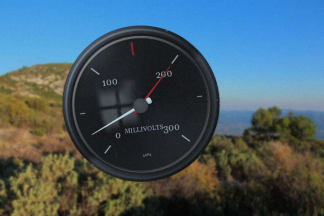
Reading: 25 mV
